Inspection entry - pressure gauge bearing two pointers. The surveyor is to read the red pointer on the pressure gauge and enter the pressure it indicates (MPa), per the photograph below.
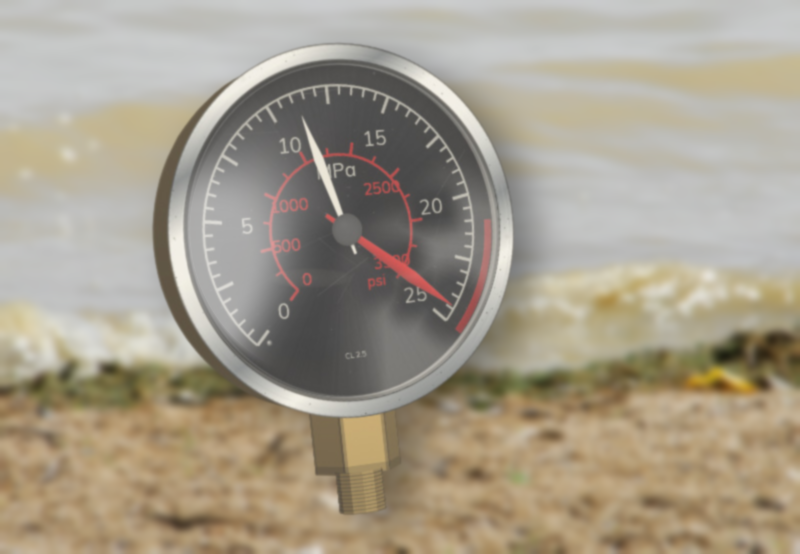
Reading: 24.5 MPa
